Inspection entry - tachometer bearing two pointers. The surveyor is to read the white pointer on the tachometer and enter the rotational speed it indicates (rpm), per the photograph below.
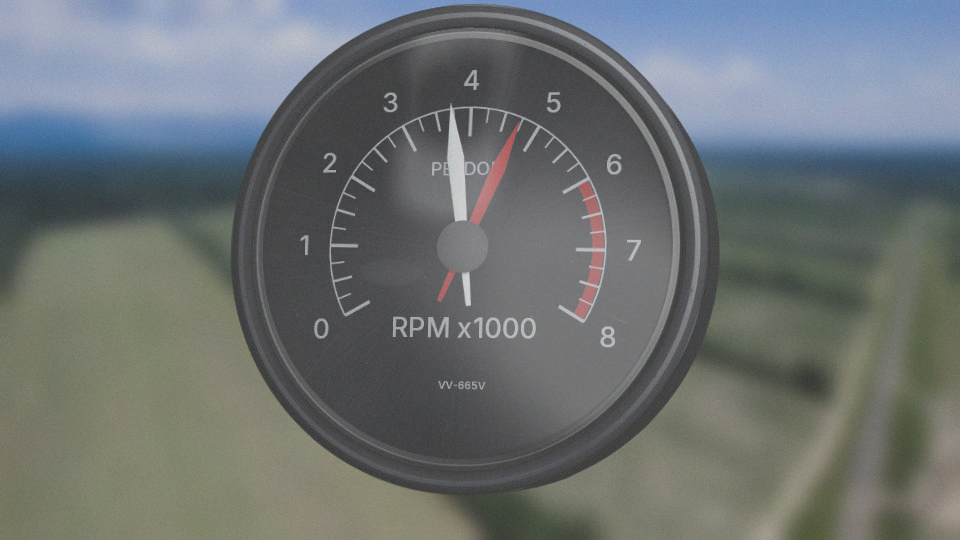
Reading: 3750 rpm
